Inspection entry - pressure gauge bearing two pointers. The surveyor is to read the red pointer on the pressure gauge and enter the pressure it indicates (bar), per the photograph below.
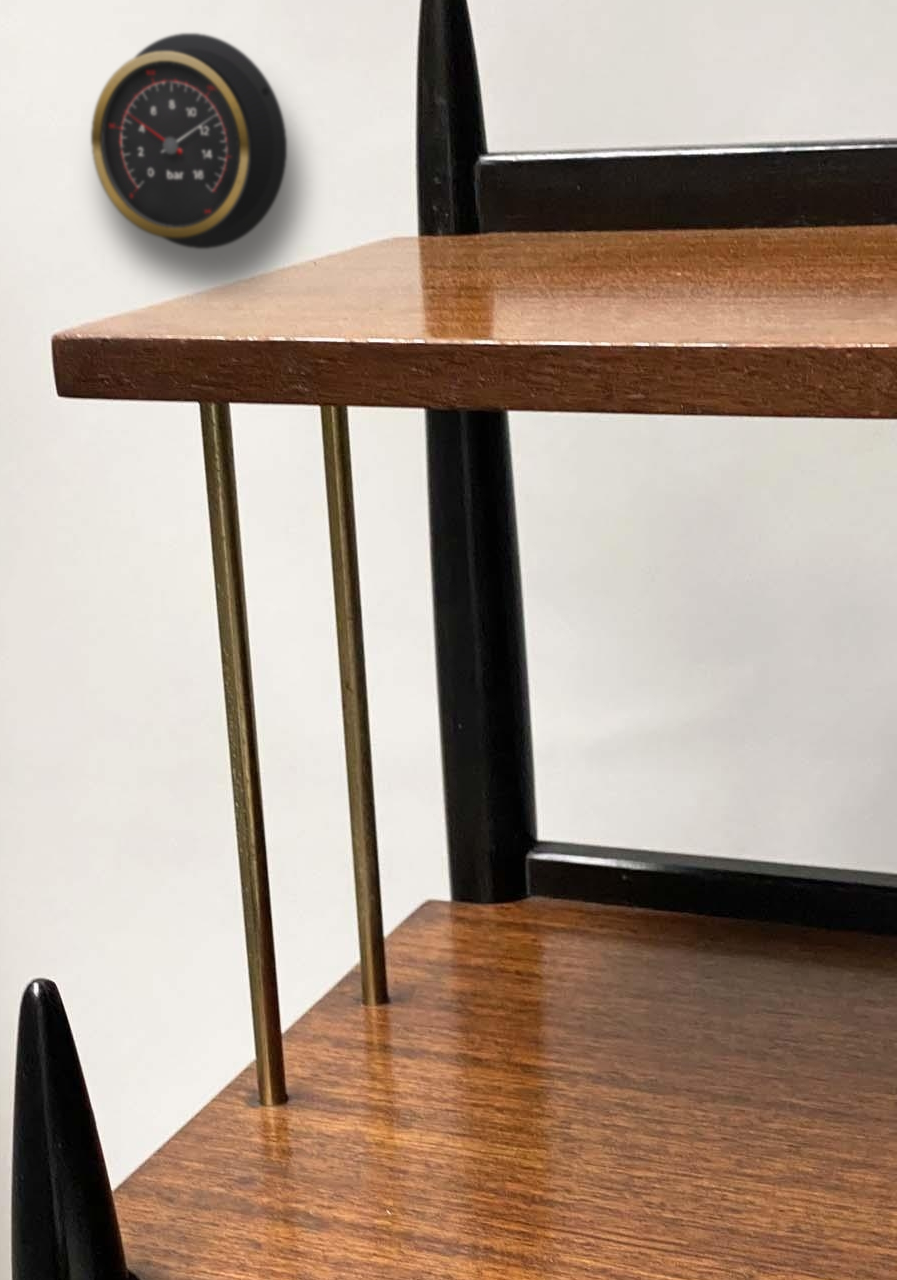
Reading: 4.5 bar
